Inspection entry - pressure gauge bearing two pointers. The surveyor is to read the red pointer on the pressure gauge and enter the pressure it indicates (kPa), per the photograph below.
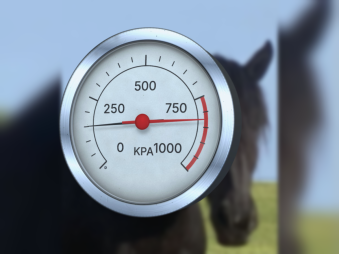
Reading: 825 kPa
